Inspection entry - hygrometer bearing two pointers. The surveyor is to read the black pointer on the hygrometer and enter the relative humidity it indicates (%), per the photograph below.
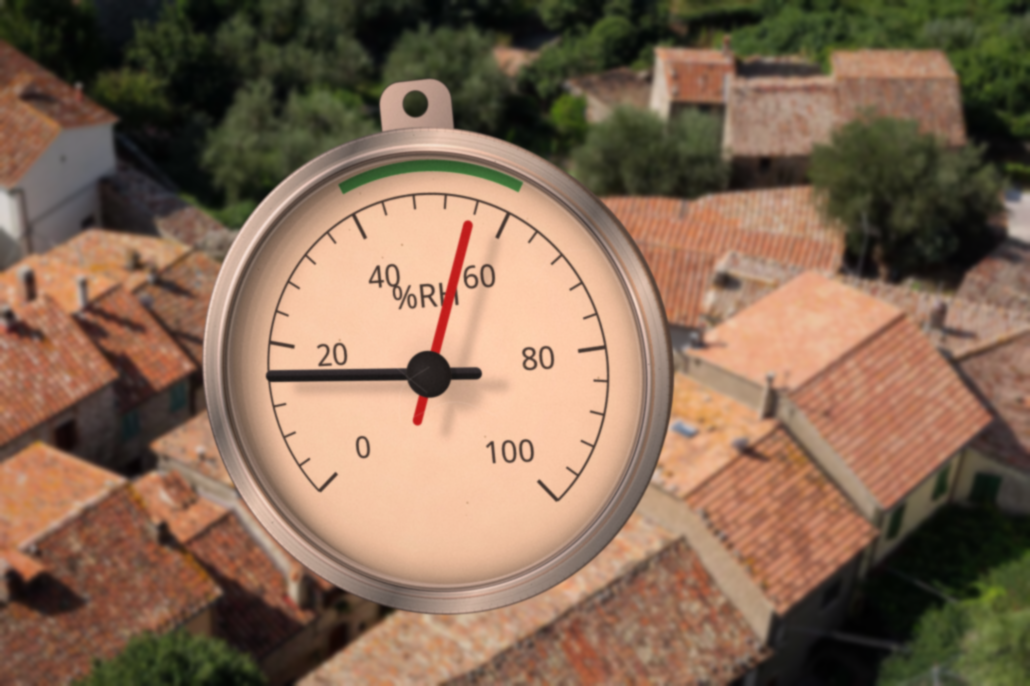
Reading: 16 %
